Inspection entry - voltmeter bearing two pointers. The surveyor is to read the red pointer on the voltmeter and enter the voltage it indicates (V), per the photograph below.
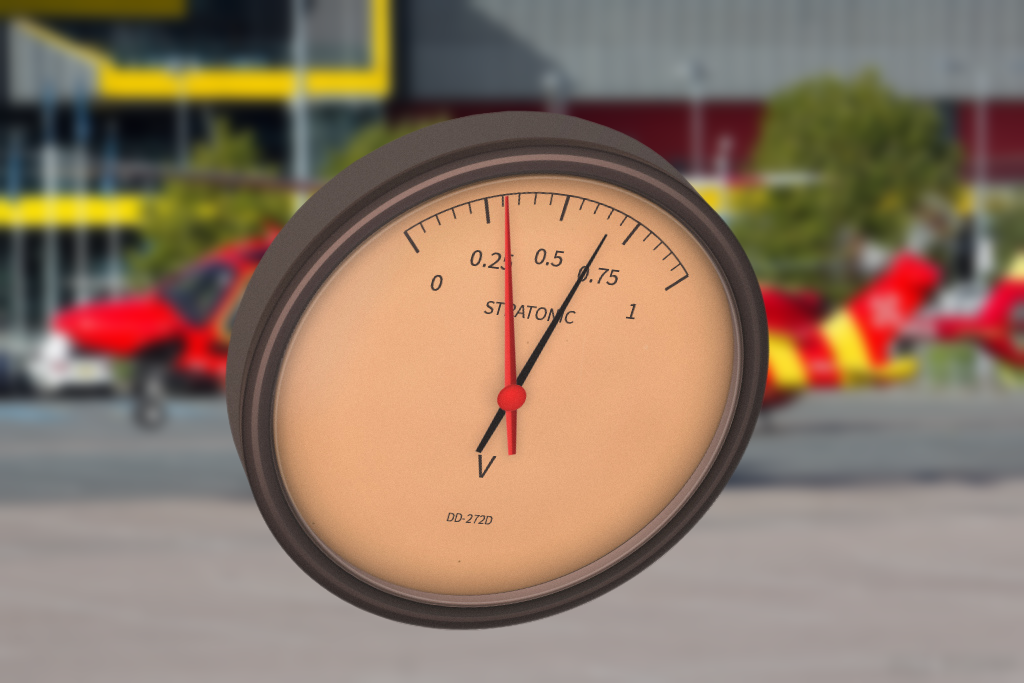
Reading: 0.3 V
